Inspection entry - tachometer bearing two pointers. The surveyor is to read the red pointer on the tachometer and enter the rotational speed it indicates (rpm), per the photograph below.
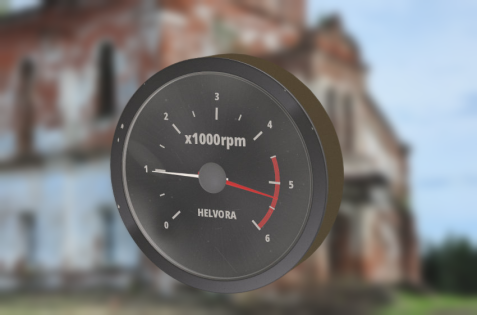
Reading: 5250 rpm
